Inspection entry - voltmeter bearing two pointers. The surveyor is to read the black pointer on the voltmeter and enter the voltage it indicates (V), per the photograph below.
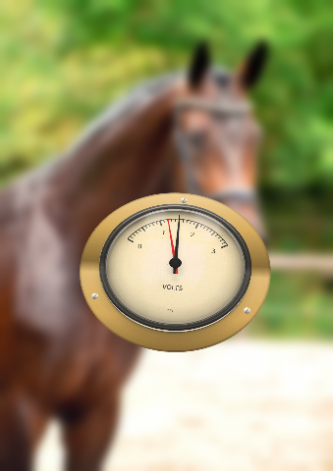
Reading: 1.5 V
